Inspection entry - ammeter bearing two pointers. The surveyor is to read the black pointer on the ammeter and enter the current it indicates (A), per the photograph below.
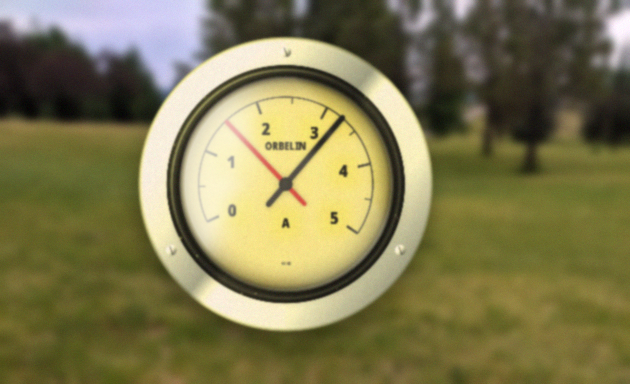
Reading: 3.25 A
